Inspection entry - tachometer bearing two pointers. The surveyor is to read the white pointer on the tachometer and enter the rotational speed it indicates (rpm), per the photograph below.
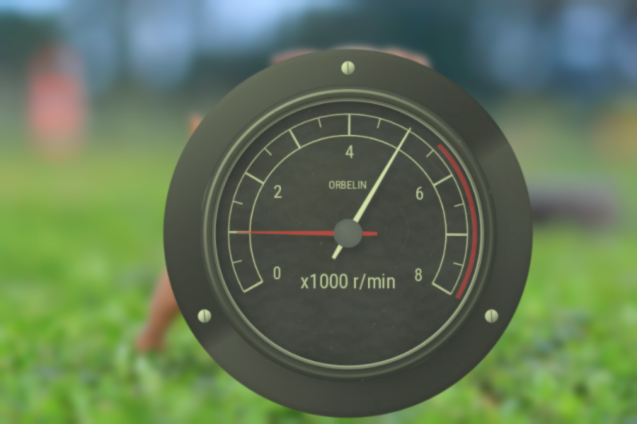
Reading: 5000 rpm
